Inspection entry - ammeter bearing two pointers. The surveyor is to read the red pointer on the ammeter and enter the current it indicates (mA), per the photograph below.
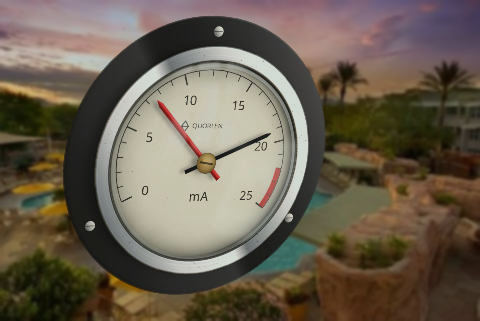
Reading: 7.5 mA
